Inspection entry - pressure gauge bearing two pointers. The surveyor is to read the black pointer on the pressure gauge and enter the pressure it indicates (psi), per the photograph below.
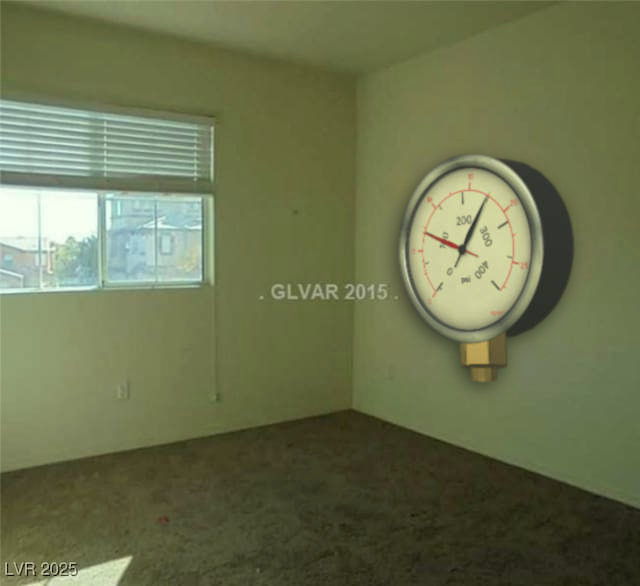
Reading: 250 psi
